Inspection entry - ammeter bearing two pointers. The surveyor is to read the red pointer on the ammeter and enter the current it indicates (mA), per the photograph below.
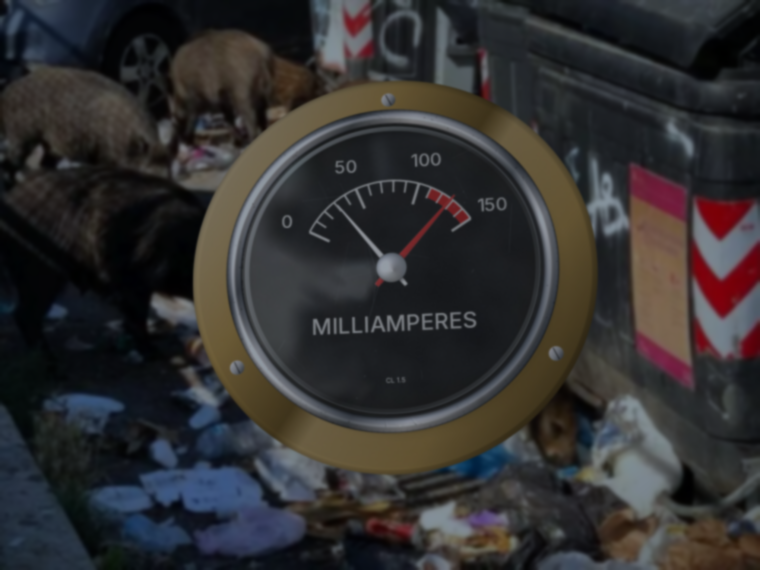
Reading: 130 mA
